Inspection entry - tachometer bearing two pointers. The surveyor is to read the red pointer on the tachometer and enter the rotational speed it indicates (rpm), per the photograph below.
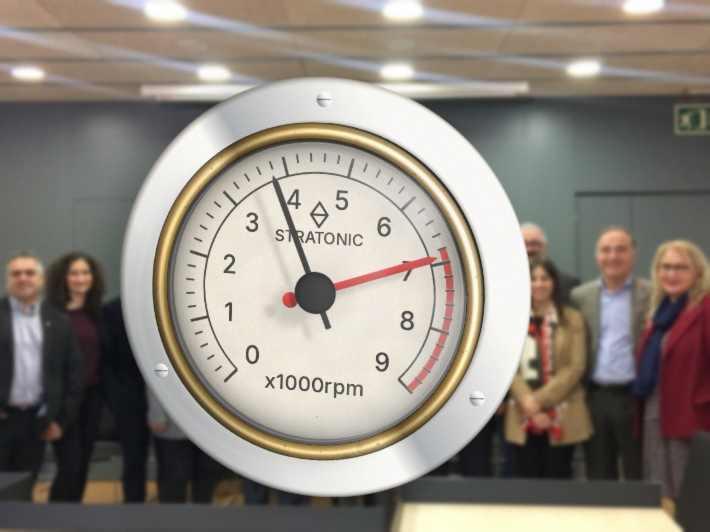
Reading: 6900 rpm
